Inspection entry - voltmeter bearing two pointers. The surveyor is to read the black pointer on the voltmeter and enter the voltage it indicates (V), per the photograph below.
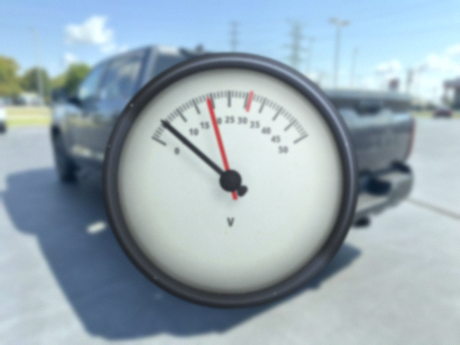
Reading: 5 V
